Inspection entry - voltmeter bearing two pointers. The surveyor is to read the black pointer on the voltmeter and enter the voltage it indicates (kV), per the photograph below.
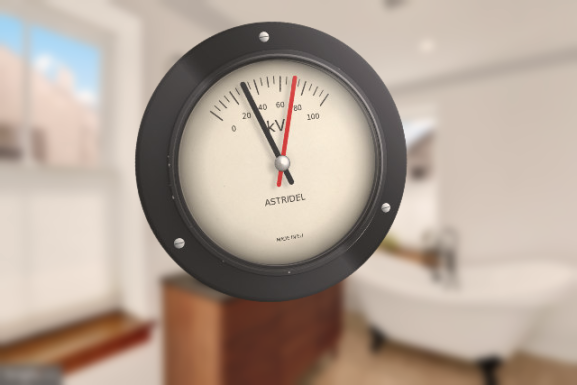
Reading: 30 kV
